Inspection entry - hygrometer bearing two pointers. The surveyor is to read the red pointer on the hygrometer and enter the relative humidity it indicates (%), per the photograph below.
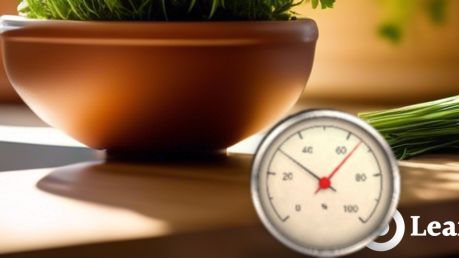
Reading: 65 %
